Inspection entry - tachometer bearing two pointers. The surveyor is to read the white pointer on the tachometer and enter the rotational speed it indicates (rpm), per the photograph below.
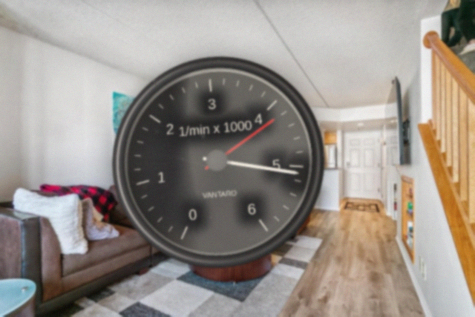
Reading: 5100 rpm
